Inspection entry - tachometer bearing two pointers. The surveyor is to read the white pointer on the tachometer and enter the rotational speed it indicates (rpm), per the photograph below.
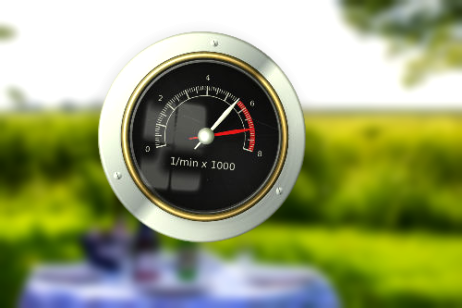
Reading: 5500 rpm
